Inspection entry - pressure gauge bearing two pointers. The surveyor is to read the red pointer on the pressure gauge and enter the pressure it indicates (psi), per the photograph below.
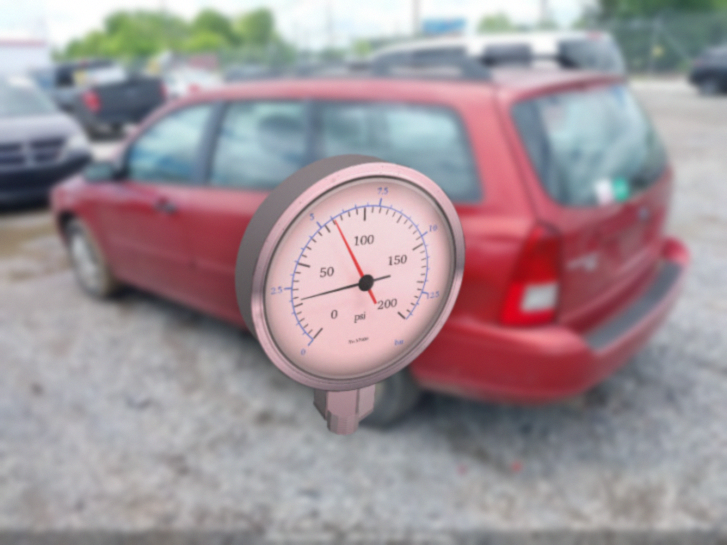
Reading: 80 psi
